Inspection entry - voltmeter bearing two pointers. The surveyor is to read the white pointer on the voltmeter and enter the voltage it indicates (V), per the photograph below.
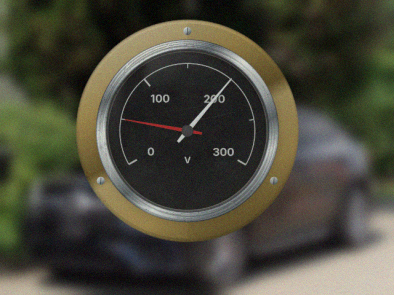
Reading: 200 V
